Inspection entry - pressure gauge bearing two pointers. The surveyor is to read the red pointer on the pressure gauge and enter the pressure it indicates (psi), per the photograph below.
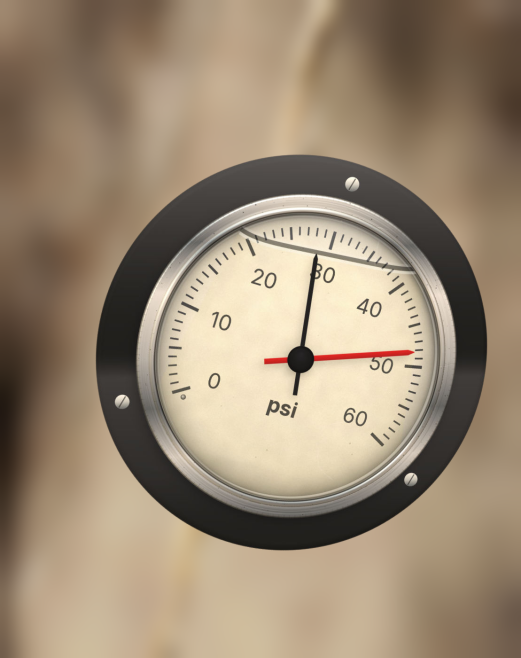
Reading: 48 psi
